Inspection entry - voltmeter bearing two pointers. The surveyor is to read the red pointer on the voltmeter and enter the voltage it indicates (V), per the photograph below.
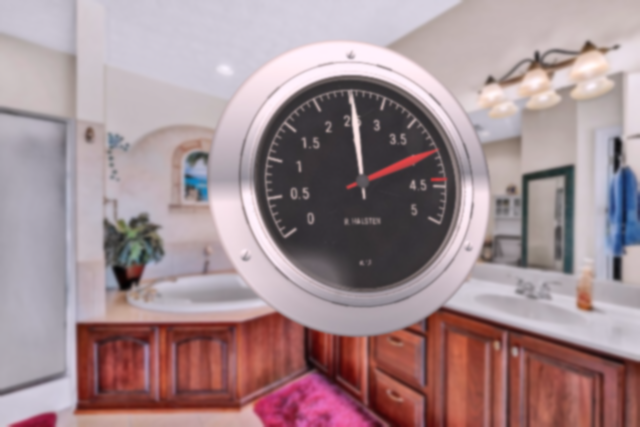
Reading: 4 V
